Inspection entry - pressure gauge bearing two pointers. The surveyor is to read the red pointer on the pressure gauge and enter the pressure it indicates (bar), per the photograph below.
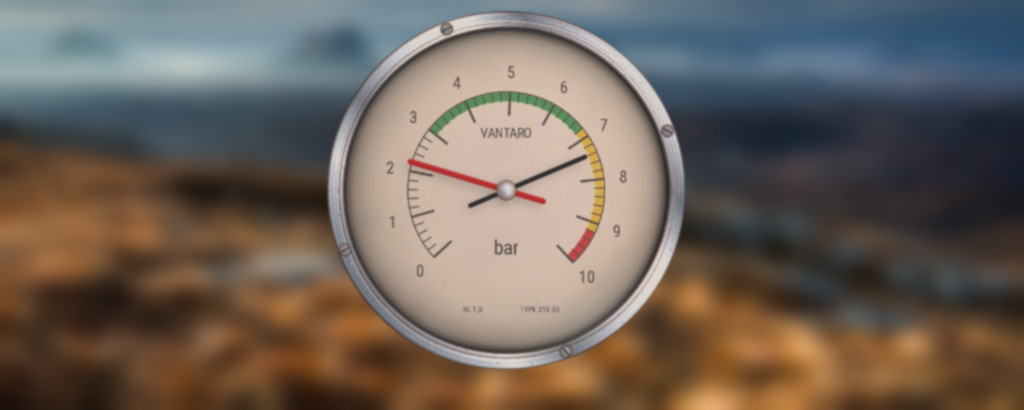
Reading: 2.2 bar
